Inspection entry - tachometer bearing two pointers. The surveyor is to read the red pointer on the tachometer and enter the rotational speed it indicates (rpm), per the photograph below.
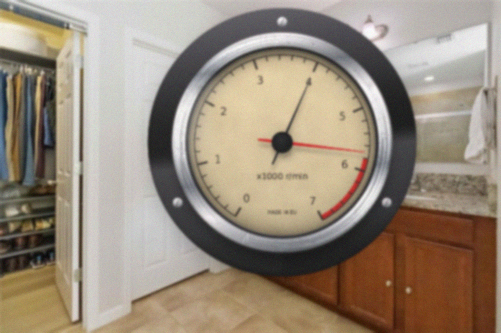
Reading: 5700 rpm
